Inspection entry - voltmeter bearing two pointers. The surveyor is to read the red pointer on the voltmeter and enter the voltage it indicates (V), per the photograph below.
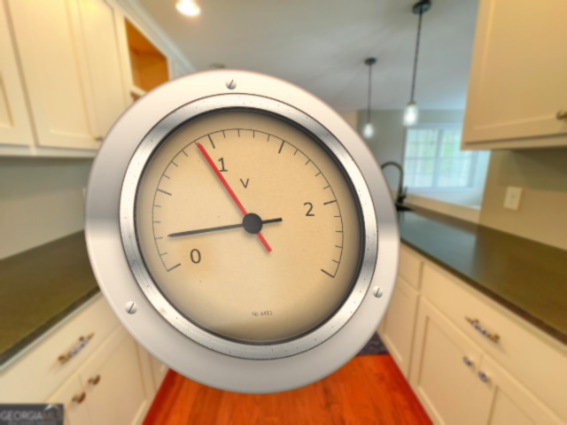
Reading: 0.9 V
